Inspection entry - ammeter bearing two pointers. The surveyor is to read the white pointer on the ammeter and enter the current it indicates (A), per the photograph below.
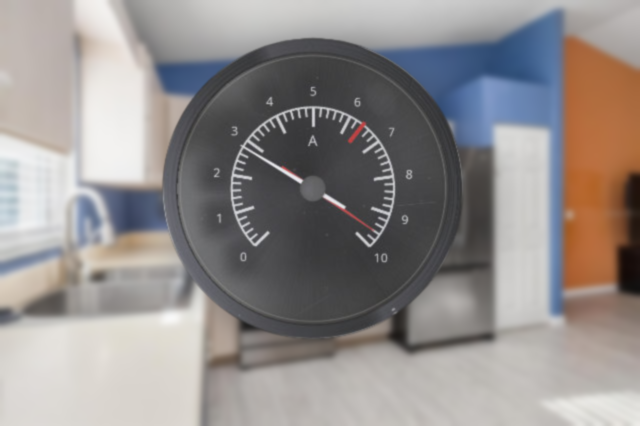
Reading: 2.8 A
